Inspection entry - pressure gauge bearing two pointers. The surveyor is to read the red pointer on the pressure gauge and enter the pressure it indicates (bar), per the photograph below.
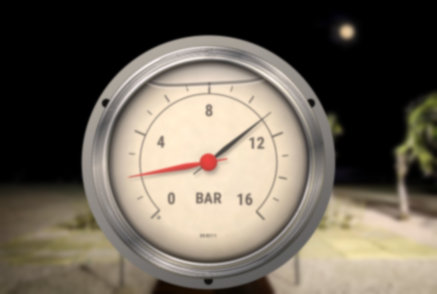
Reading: 2 bar
